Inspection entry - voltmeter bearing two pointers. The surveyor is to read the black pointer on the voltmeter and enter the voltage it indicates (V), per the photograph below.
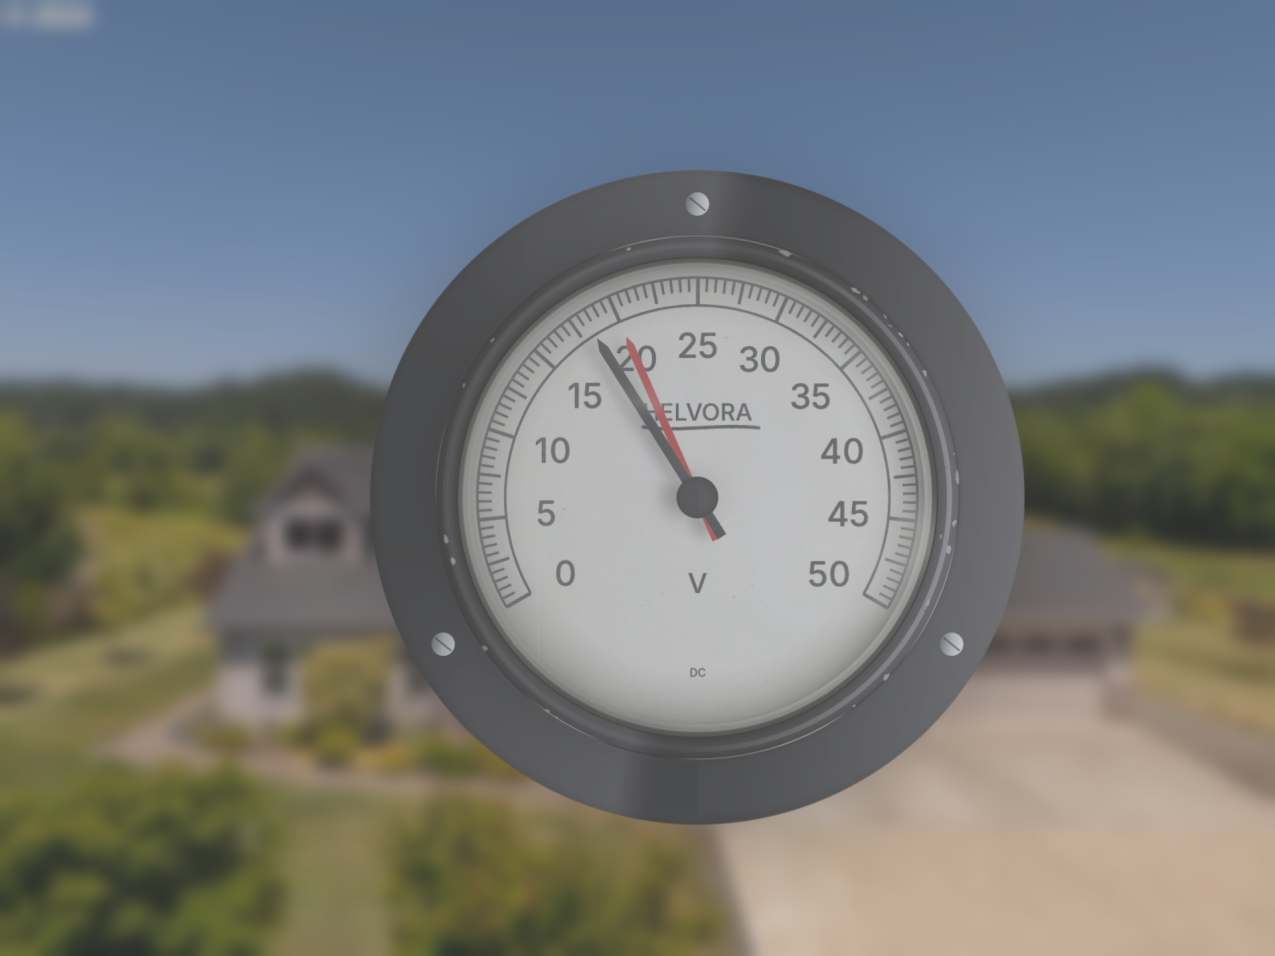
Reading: 18.25 V
